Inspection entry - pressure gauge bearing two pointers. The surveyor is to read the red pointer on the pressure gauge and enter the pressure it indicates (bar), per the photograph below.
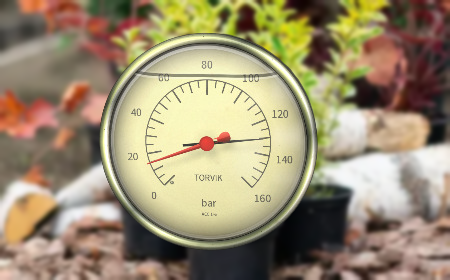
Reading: 15 bar
